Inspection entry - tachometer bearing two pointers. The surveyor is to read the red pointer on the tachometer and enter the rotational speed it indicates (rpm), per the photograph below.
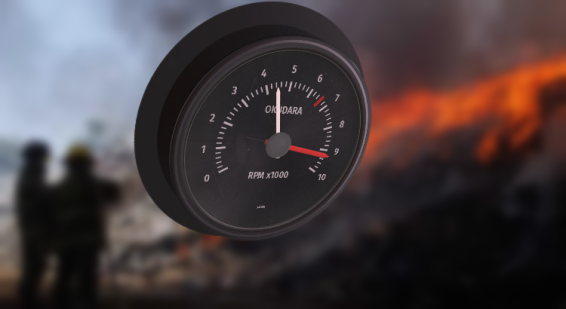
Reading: 9200 rpm
